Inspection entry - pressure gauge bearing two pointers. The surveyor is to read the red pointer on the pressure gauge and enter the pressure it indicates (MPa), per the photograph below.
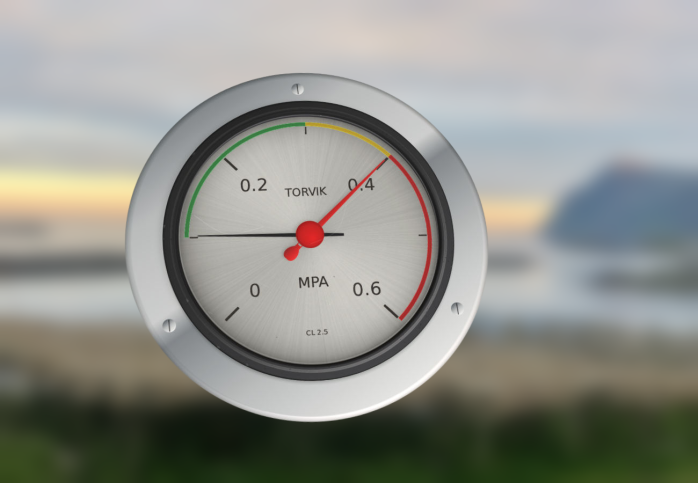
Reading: 0.4 MPa
